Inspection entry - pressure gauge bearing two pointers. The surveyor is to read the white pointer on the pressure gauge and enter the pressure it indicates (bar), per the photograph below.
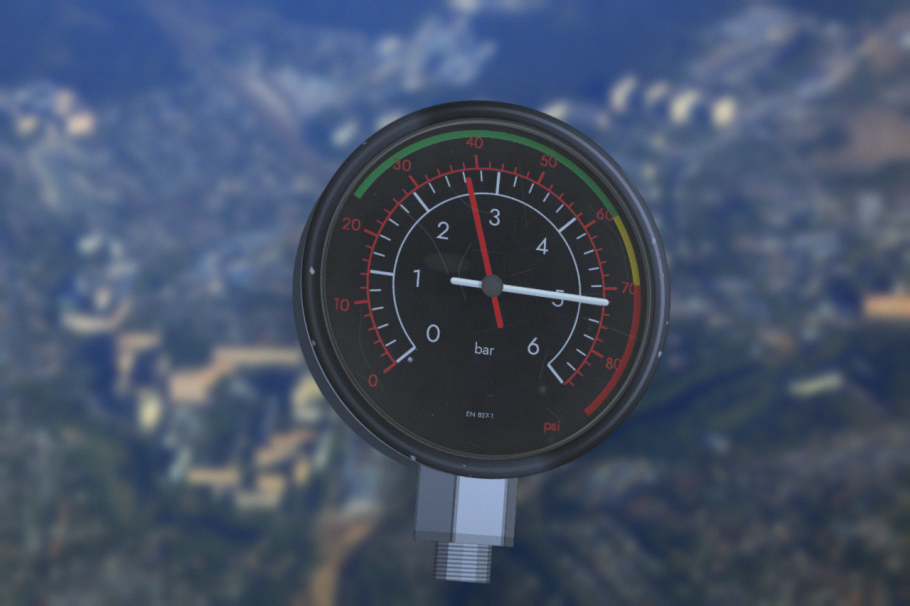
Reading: 5 bar
